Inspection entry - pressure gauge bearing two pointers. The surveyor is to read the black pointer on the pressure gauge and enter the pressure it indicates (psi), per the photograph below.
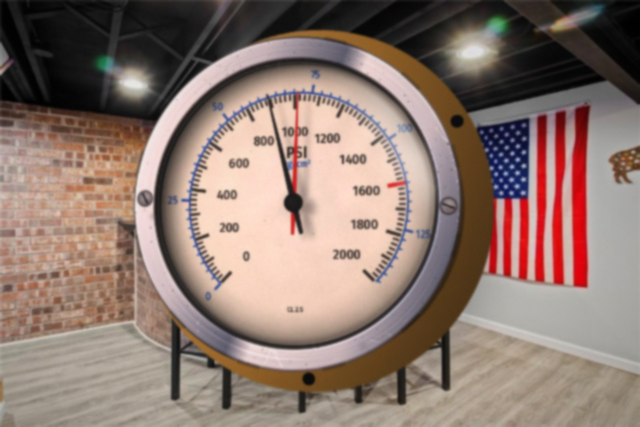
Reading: 900 psi
